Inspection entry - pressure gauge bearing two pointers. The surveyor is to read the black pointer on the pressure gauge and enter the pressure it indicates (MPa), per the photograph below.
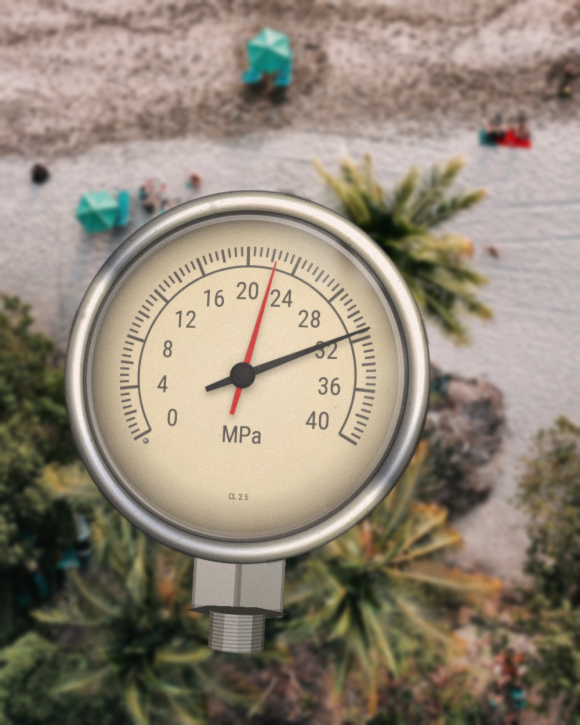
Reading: 31.5 MPa
